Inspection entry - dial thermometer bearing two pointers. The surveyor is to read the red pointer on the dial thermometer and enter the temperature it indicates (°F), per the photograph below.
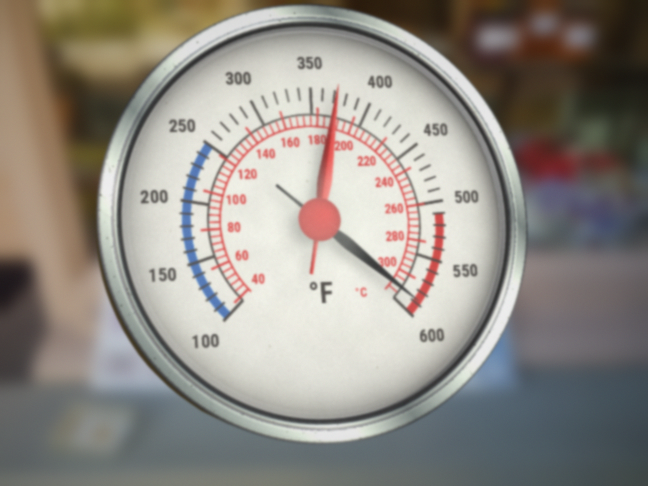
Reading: 370 °F
